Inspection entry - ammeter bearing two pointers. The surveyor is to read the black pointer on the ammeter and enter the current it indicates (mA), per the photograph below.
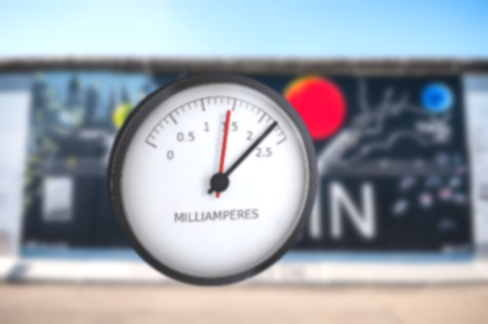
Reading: 2.2 mA
